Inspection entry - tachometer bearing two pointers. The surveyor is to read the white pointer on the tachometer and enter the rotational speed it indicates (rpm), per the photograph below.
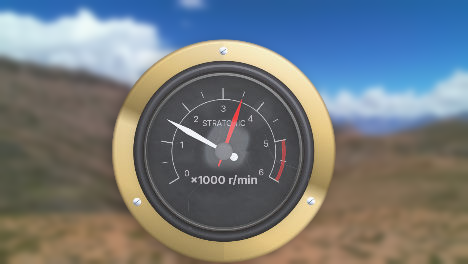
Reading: 1500 rpm
